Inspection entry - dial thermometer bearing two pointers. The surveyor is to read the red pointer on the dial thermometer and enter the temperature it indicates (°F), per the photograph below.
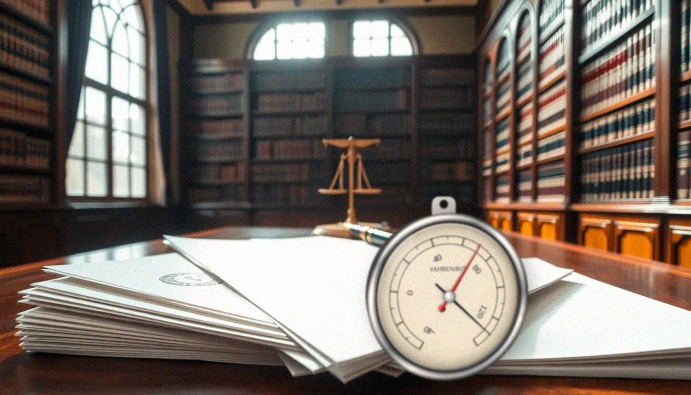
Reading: 70 °F
